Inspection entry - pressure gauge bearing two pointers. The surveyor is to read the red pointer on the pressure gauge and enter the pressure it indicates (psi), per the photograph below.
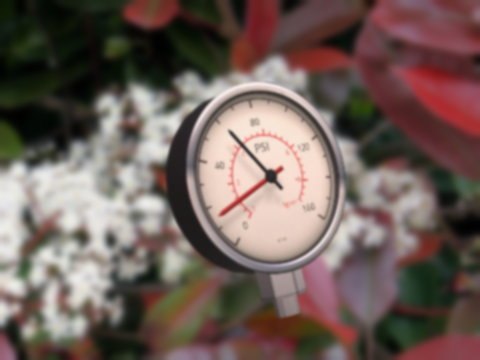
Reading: 15 psi
